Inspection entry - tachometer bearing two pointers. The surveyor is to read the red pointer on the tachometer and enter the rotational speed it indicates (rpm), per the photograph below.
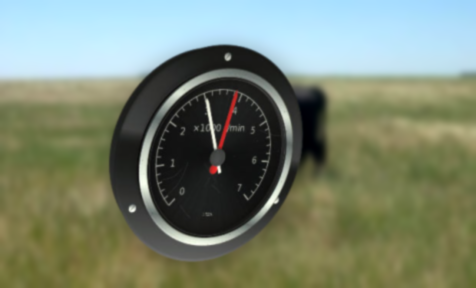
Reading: 3800 rpm
